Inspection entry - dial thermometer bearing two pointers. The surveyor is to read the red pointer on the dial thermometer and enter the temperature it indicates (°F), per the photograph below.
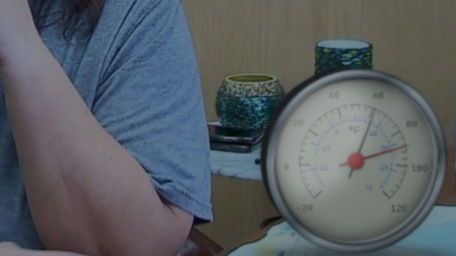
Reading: 88 °F
